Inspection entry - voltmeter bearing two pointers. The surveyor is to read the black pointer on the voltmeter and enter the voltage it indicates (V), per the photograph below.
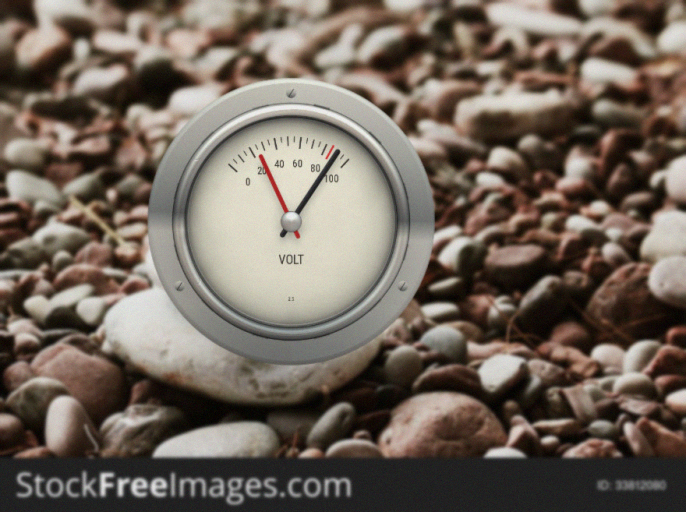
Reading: 90 V
